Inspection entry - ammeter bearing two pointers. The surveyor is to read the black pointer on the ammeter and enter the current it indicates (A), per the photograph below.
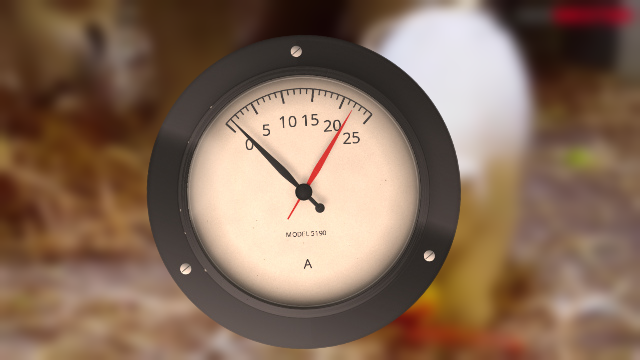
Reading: 1 A
